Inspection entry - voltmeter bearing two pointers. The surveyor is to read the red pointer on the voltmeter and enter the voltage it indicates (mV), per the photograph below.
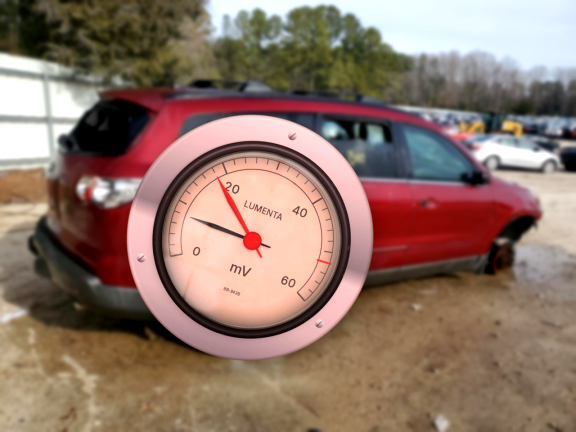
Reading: 18 mV
